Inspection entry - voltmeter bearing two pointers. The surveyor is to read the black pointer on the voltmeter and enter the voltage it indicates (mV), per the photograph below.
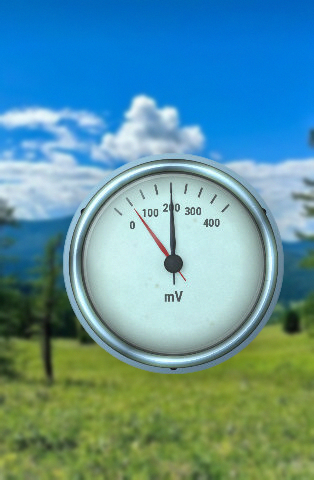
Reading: 200 mV
